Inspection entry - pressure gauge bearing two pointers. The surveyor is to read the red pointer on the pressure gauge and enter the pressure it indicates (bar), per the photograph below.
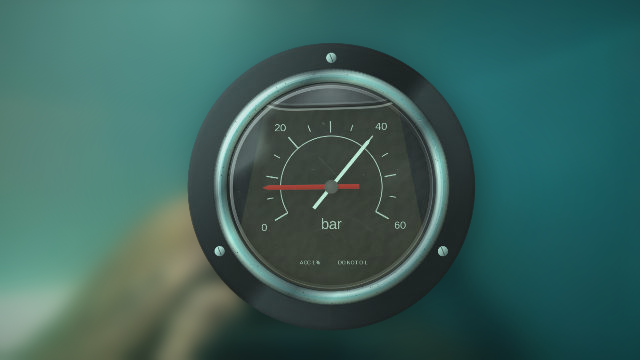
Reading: 7.5 bar
